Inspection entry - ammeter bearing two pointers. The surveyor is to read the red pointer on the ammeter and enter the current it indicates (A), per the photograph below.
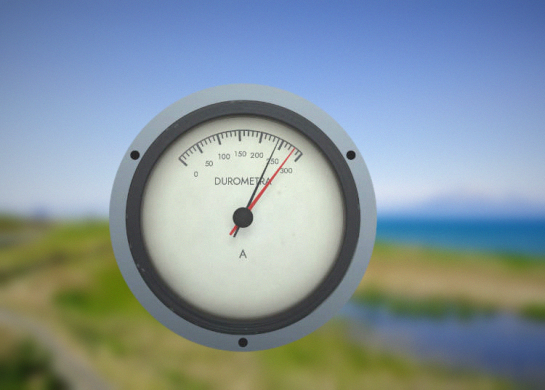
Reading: 280 A
